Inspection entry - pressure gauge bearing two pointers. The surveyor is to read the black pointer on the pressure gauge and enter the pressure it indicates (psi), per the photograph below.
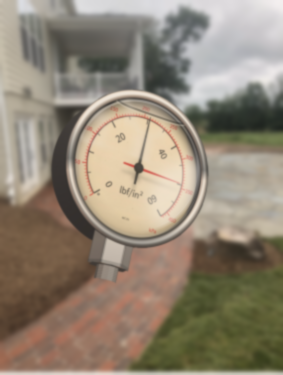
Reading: 30 psi
